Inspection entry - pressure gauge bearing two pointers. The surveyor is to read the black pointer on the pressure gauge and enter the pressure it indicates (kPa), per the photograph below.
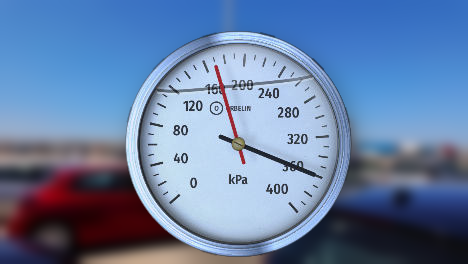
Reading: 360 kPa
